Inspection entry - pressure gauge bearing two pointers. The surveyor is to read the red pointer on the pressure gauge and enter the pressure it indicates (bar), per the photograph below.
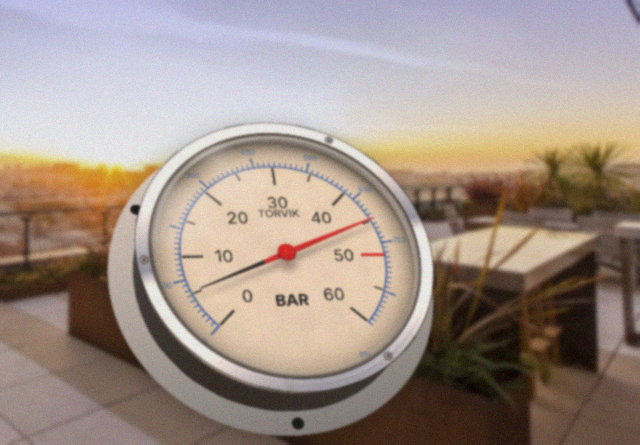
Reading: 45 bar
